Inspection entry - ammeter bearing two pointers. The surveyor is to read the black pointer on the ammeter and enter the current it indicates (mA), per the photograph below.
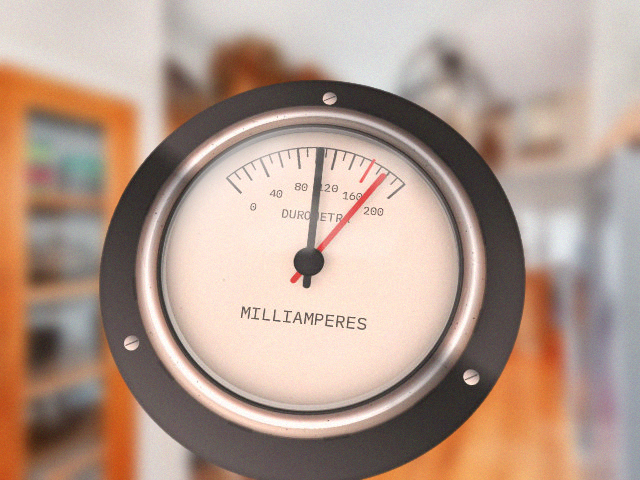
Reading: 105 mA
